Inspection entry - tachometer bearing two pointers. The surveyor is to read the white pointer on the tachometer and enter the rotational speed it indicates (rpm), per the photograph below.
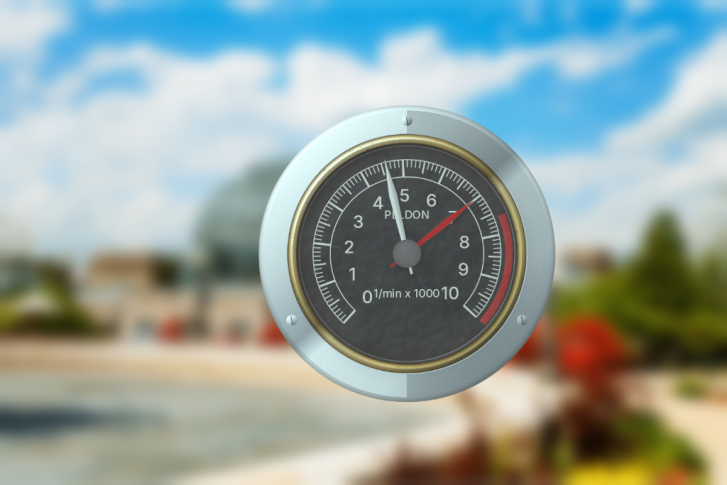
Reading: 4600 rpm
